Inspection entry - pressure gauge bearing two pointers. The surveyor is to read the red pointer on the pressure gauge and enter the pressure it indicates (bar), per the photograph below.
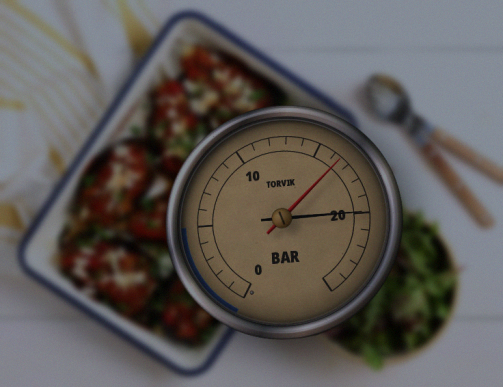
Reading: 16.5 bar
